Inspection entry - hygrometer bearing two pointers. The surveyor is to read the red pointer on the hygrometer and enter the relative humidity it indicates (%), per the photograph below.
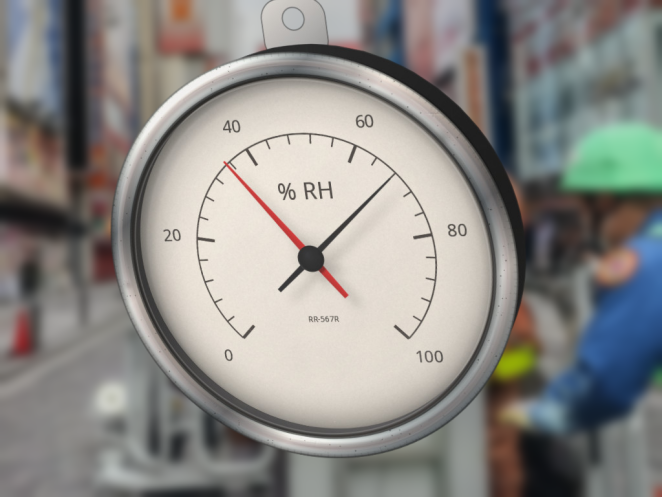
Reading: 36 %
